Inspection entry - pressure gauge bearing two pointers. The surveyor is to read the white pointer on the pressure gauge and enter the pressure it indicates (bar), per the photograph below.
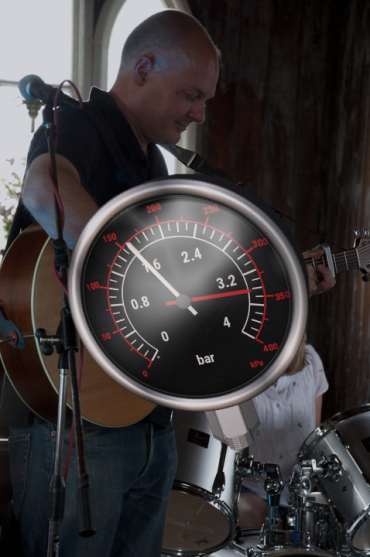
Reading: 1.6 bar
